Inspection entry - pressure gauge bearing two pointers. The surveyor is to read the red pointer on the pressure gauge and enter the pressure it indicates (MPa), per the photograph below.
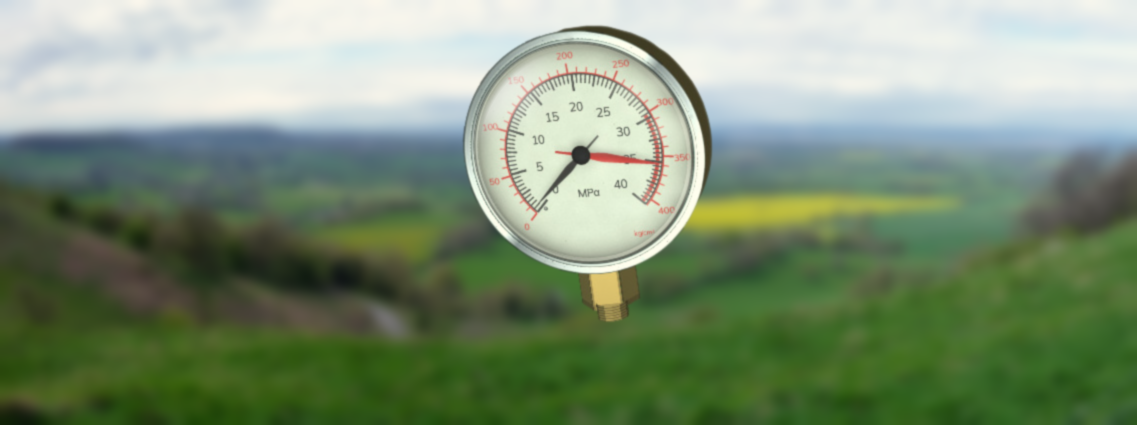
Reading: 35 MPa
